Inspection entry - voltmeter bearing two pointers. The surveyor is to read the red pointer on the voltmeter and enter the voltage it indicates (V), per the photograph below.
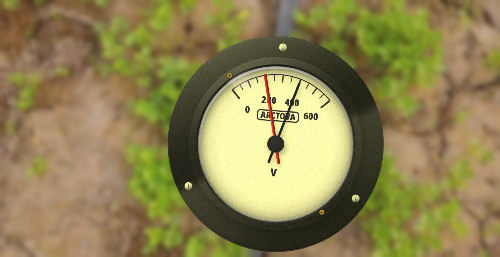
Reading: 200 V
